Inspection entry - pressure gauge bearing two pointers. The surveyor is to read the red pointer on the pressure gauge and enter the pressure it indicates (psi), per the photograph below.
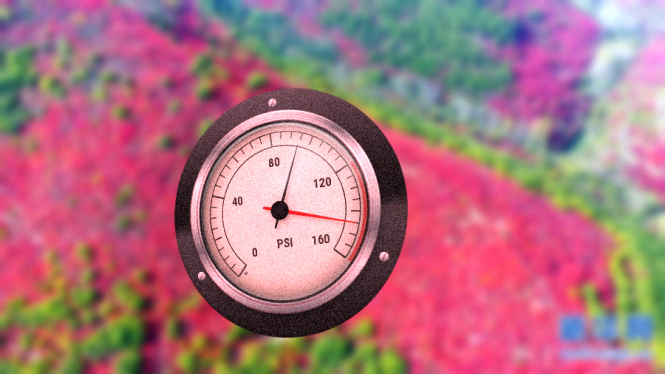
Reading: 145 psi
